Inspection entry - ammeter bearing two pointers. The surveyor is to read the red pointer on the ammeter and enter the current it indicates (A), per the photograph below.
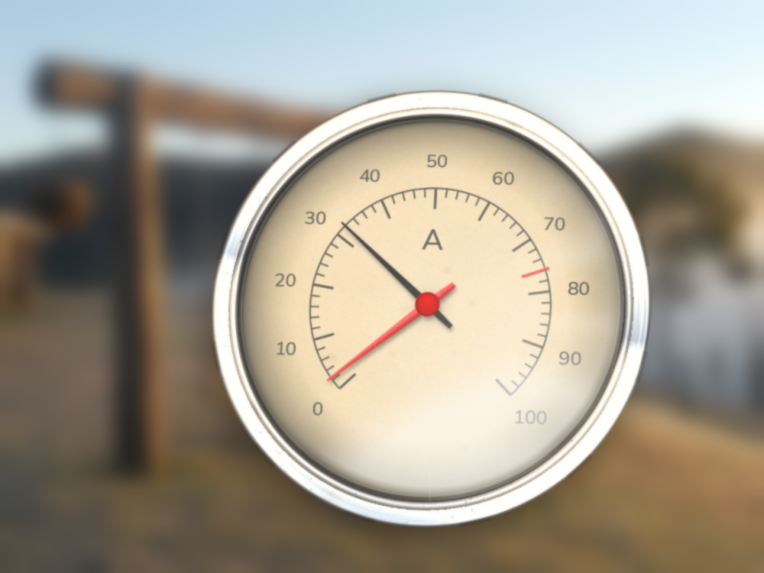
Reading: 2 A
